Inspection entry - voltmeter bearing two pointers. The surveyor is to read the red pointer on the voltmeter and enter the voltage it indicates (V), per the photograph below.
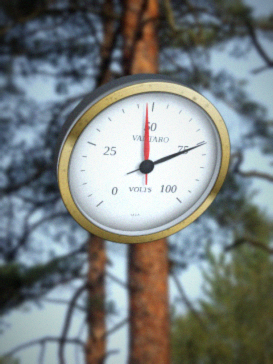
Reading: 47.5 V
